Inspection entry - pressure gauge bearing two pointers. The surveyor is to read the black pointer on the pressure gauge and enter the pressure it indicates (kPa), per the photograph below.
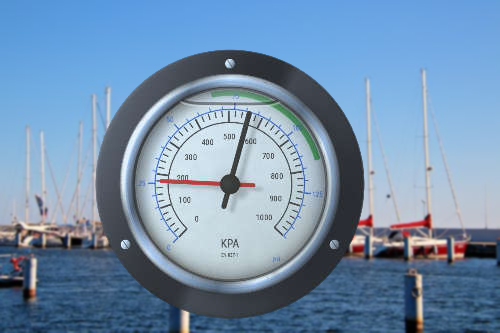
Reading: 560 kPa
